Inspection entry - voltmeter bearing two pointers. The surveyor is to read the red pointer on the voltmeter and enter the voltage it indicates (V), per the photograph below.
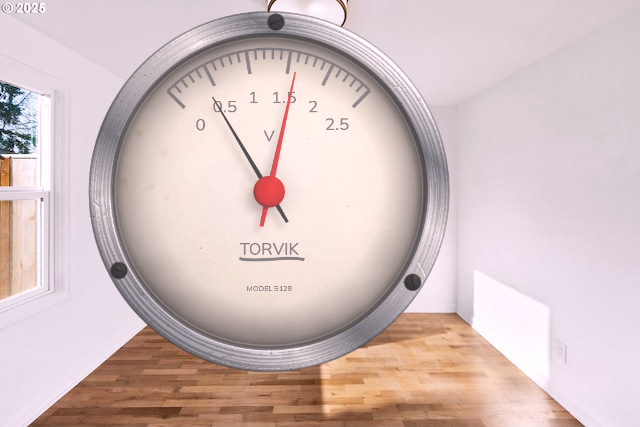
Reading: 1.6 V
